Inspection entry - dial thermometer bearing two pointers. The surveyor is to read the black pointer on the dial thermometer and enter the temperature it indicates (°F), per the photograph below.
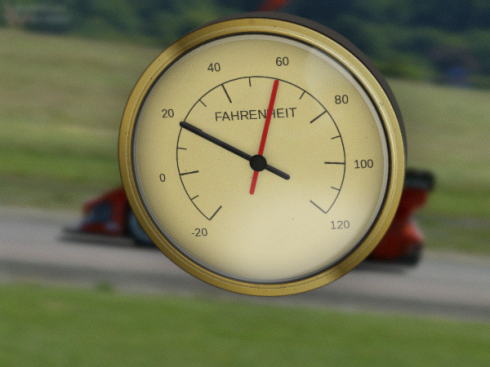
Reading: 20 °F
